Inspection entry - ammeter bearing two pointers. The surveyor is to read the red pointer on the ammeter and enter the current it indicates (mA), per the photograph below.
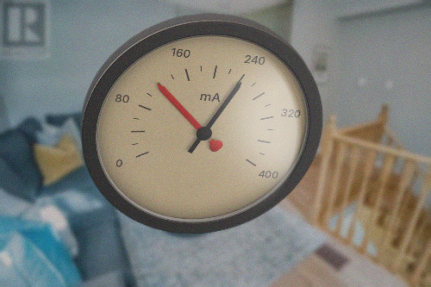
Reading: 120 mA
